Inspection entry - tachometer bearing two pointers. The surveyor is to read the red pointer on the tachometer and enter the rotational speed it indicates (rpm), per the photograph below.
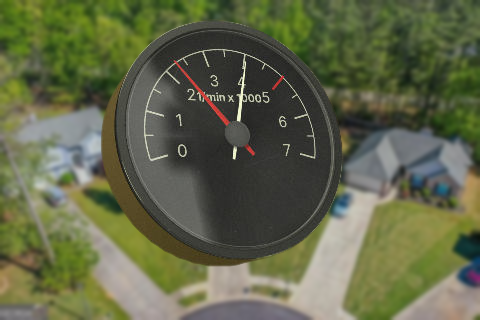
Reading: 2250 rpm
